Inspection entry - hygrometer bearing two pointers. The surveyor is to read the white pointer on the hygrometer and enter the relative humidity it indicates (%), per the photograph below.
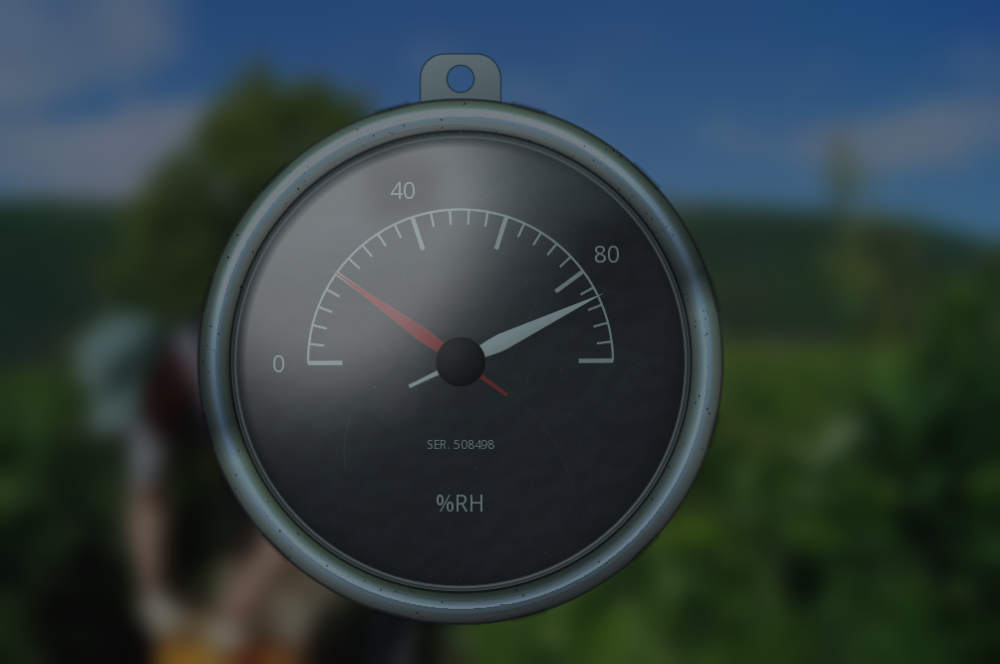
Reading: 86 %
